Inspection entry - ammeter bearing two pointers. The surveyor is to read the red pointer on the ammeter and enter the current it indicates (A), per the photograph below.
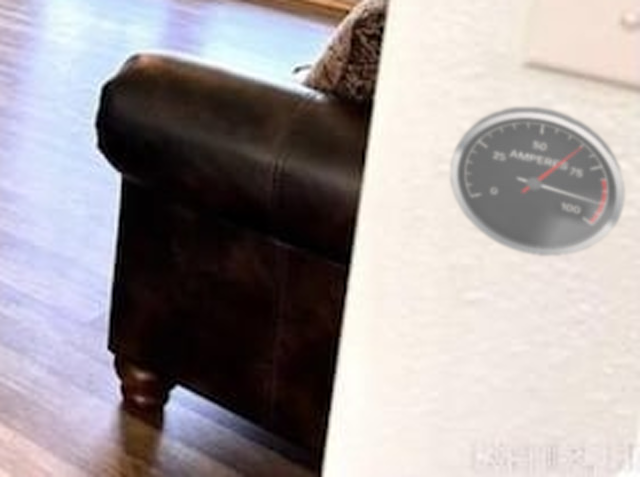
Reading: 65 A
